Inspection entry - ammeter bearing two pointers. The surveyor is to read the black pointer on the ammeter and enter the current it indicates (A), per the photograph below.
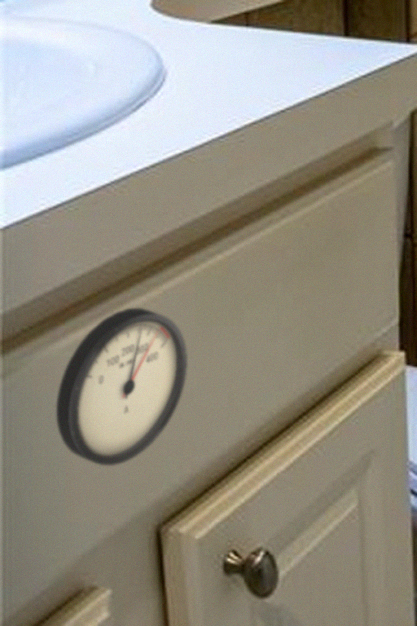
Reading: 250 A
